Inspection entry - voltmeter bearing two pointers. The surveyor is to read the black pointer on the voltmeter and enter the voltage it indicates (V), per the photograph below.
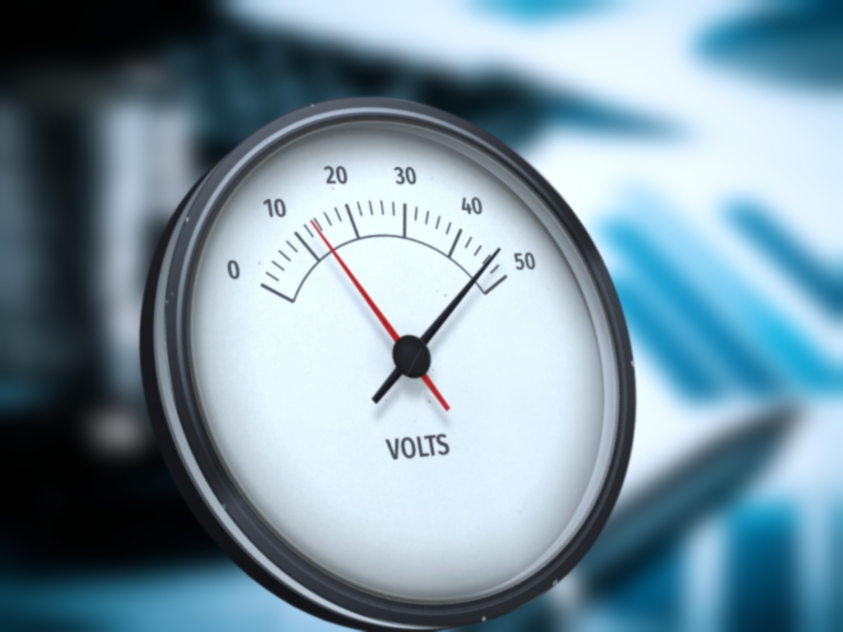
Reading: 46 V
